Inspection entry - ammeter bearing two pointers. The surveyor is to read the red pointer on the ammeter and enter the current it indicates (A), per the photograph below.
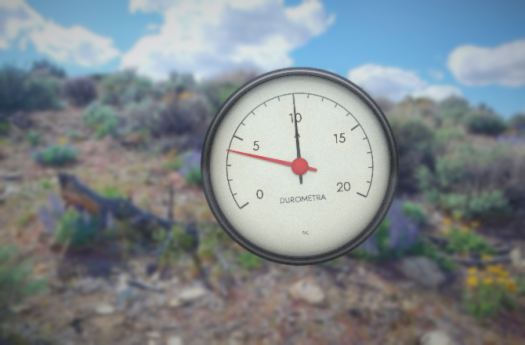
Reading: 4 A
